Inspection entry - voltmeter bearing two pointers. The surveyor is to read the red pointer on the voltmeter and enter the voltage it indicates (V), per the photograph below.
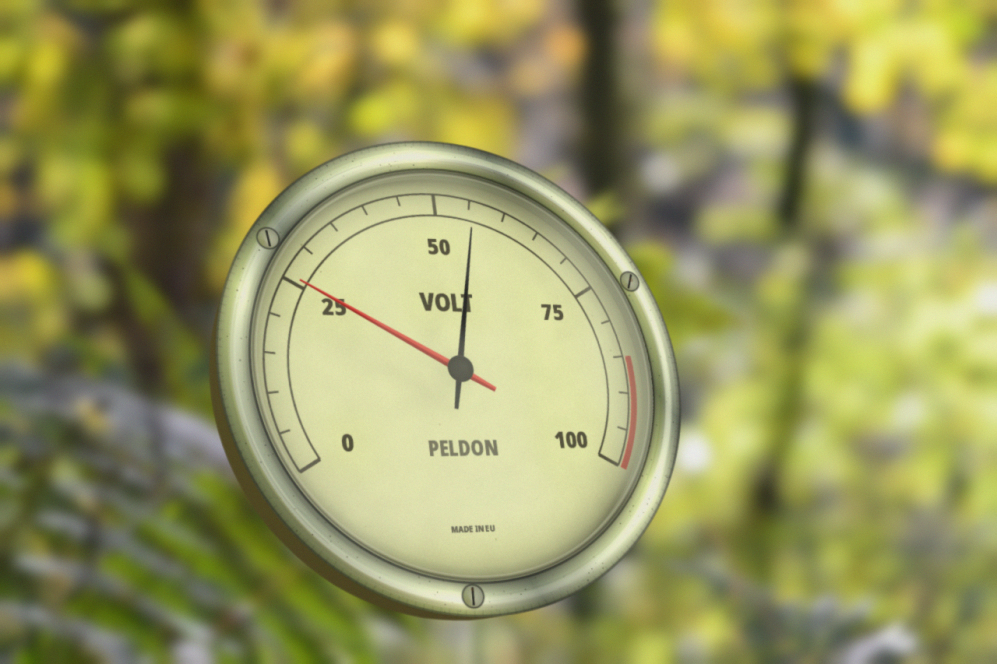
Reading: 25 V
